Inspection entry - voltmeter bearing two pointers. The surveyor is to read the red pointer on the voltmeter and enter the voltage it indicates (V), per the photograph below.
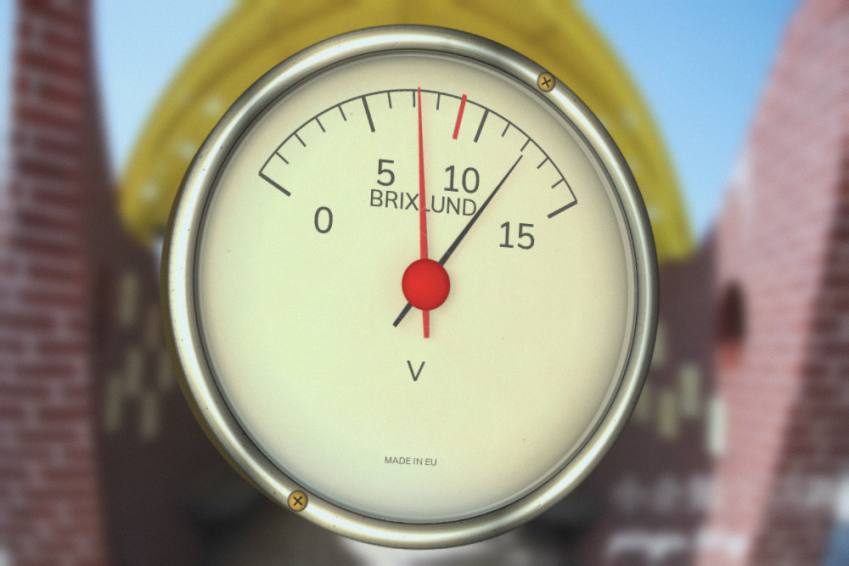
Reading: 7 V
